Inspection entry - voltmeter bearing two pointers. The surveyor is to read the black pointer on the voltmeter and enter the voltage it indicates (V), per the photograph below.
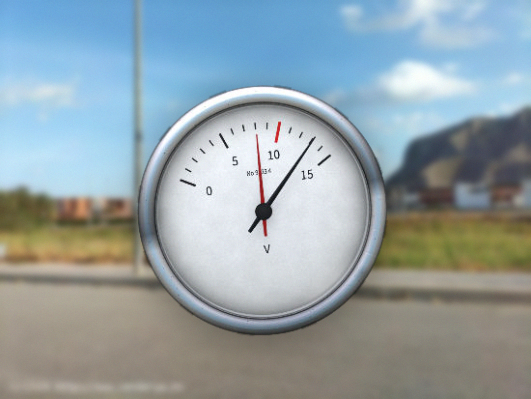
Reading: 13 V
